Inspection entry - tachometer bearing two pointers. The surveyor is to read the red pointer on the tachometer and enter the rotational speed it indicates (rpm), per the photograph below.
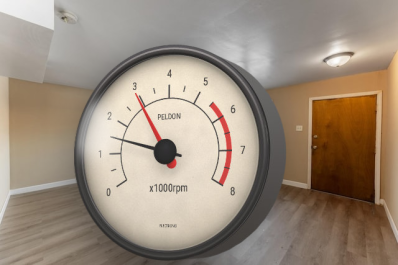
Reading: 3000 rpm
